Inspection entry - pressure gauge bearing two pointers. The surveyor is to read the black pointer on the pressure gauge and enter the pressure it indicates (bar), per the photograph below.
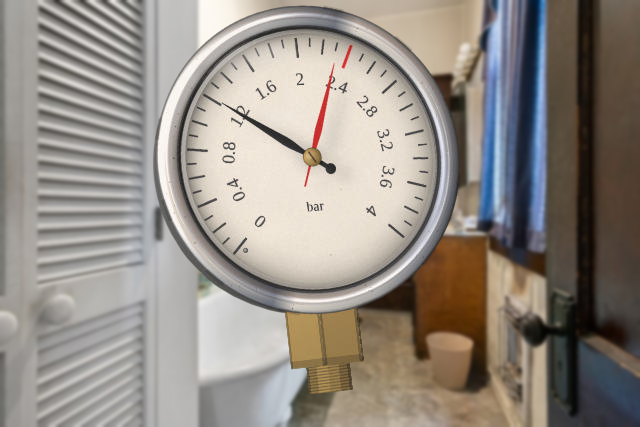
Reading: 1.2 bar
